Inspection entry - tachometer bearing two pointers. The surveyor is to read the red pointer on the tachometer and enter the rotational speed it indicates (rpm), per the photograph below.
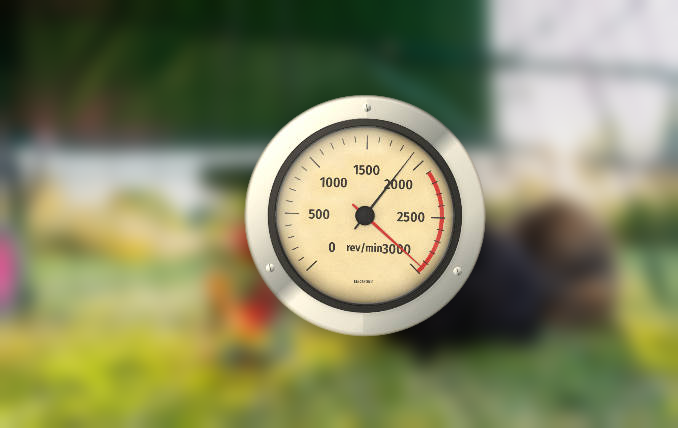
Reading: 2950 rpm
